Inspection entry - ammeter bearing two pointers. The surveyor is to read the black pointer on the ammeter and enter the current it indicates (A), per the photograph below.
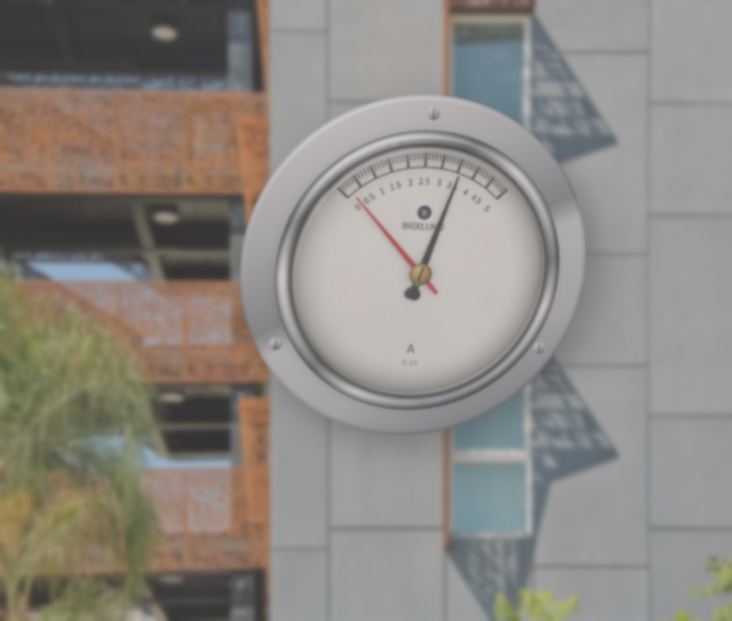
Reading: 3.5 A
